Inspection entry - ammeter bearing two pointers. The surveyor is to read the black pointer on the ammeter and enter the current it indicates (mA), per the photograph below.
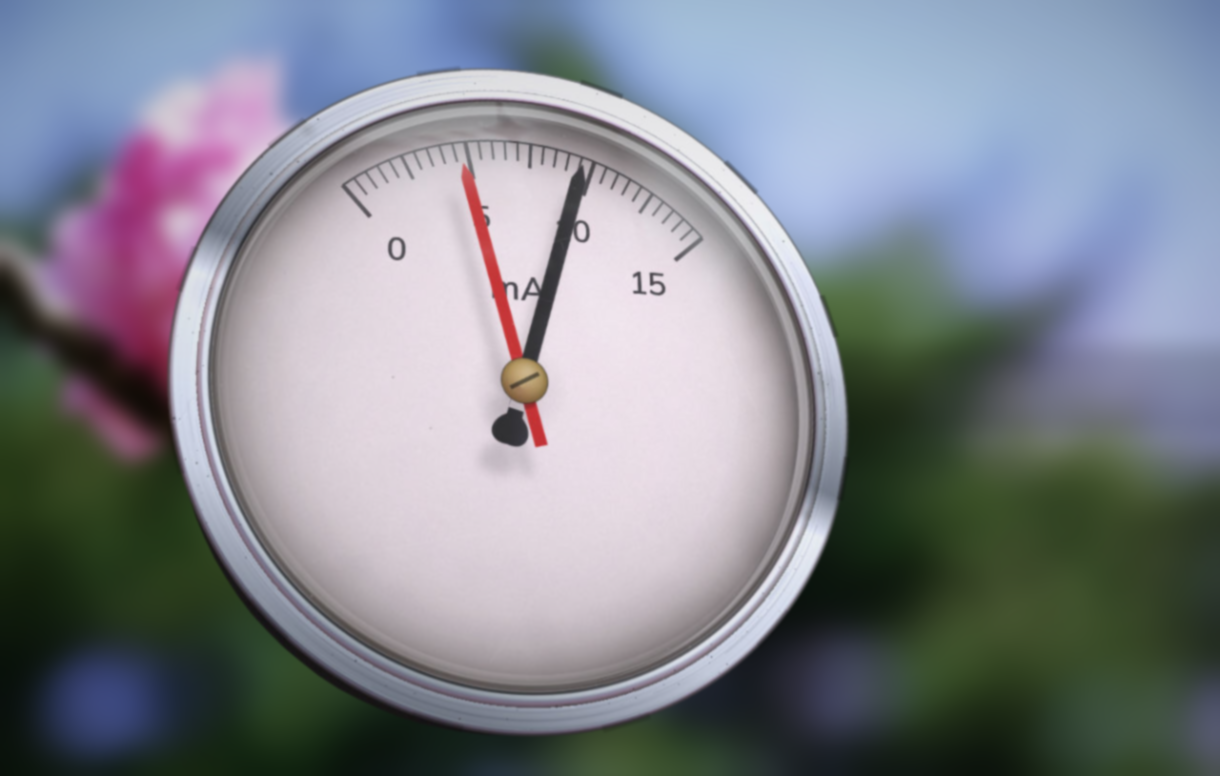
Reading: 9.5 mA
